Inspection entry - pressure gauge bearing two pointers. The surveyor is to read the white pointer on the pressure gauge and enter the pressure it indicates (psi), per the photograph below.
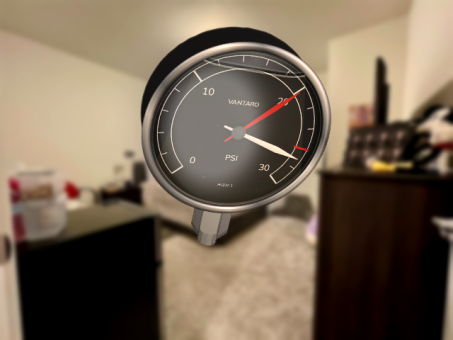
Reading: 27 psi
